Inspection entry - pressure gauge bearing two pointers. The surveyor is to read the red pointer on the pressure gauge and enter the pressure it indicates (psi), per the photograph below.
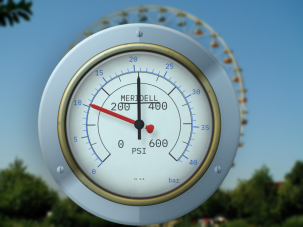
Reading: 150 psi
